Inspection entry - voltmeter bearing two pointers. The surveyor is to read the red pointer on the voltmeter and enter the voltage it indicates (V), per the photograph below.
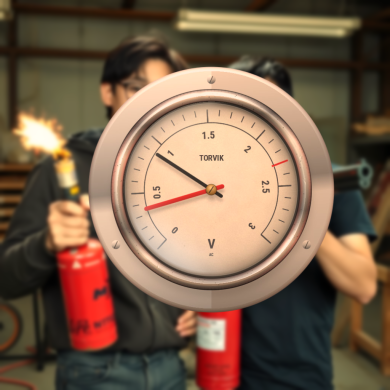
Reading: 0.35 V
